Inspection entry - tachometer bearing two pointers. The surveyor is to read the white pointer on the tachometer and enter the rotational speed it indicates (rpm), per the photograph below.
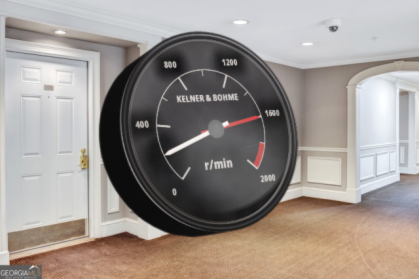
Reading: 200 rpm
